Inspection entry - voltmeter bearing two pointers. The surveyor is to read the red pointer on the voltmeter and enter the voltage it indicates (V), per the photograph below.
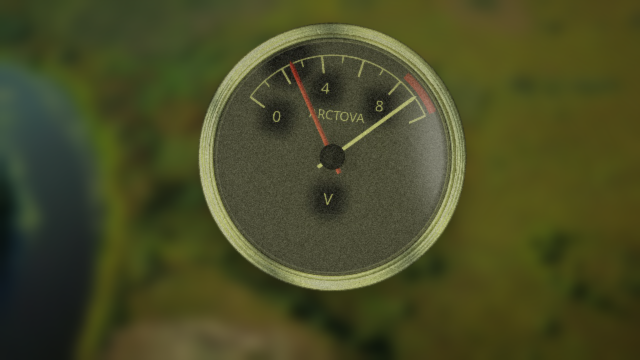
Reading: 2.5 V
